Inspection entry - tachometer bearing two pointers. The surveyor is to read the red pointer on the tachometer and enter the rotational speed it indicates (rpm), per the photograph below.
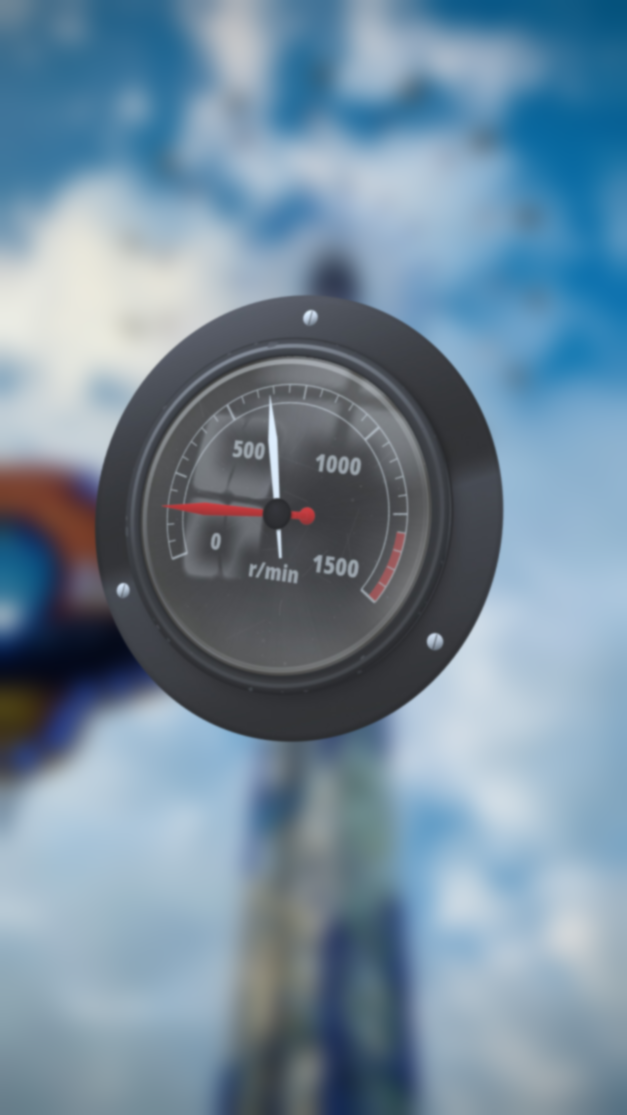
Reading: 150 rpm
